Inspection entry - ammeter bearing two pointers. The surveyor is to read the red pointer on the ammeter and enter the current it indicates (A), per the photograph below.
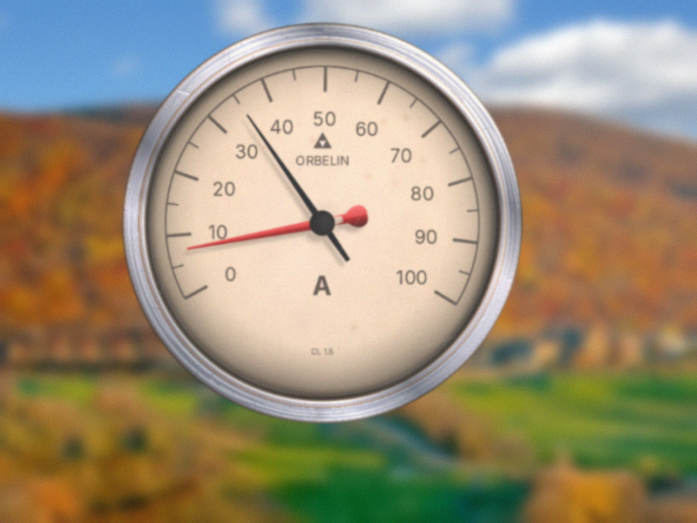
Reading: 7.5 A
